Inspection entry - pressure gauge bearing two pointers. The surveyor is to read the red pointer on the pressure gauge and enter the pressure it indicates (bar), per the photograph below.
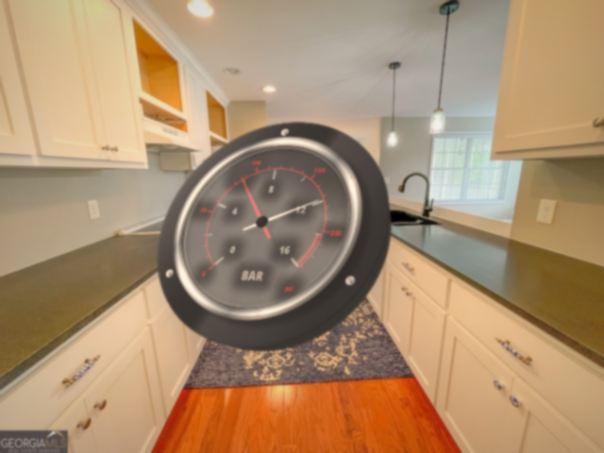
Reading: 6 bar
